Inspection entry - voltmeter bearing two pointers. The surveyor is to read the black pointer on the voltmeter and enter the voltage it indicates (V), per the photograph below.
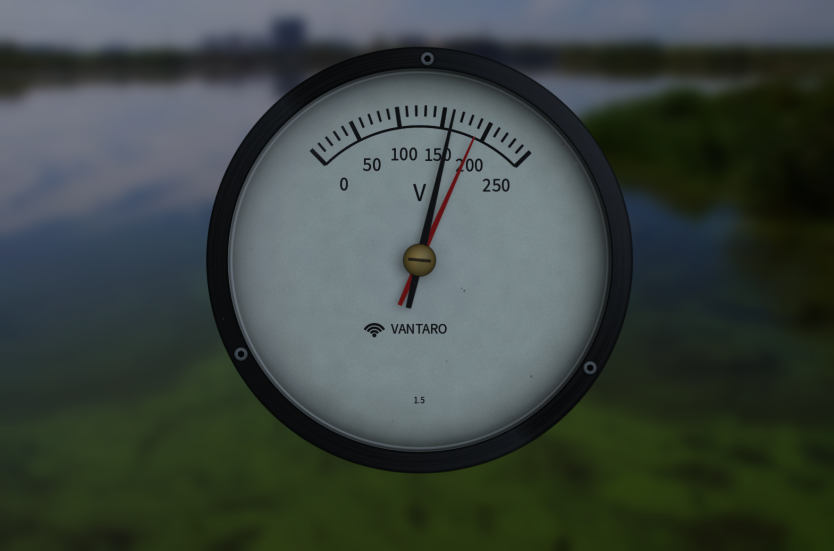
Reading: 160 V
